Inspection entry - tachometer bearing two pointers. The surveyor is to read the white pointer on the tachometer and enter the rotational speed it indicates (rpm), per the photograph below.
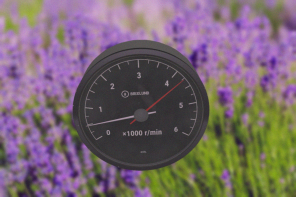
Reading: 500 rpm
